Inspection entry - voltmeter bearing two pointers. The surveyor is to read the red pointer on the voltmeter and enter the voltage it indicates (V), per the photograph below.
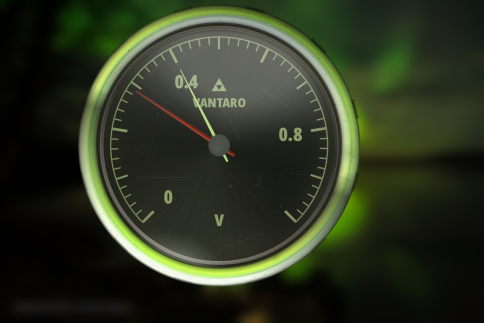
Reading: 0.29 V
